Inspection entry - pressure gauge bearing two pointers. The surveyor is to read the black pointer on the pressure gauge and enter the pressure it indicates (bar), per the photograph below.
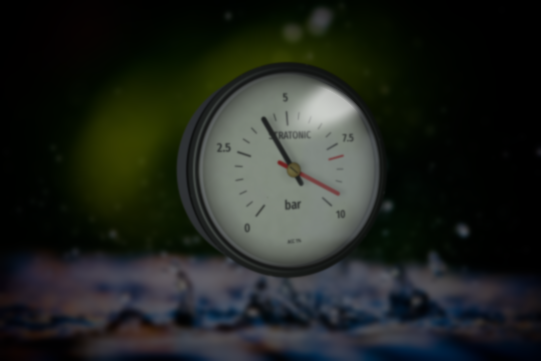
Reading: 4 bar
